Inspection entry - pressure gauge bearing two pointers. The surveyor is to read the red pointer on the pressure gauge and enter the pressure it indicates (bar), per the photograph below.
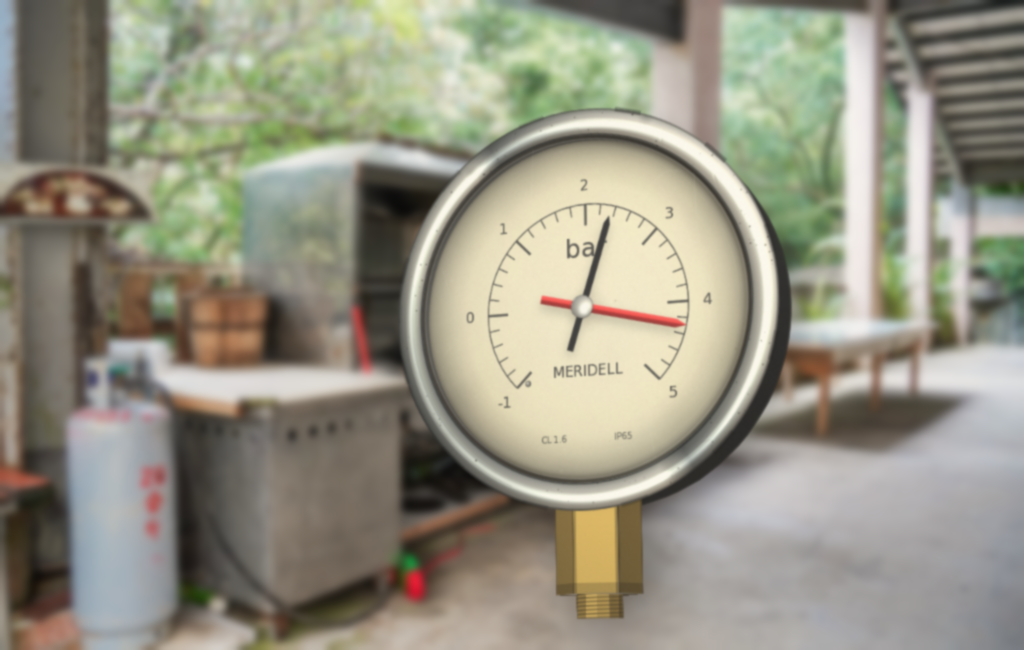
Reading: 4.3 bar
